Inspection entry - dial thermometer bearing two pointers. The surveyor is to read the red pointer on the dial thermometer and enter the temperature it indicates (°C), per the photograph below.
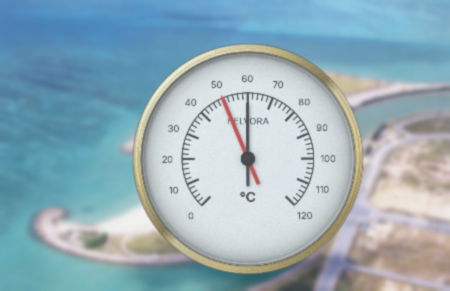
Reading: 50 °C
